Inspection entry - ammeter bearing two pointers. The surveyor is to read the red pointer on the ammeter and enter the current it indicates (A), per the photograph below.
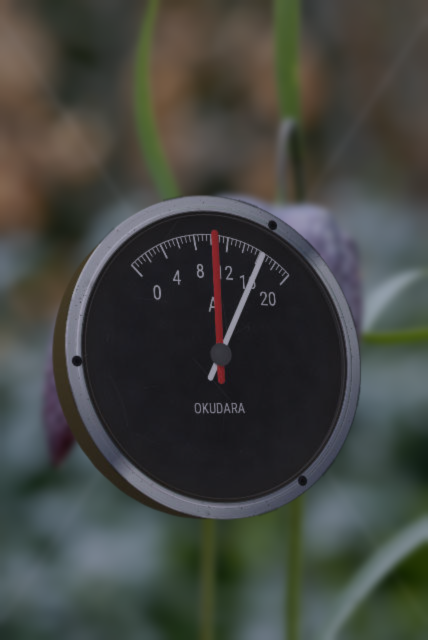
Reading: 10 A
